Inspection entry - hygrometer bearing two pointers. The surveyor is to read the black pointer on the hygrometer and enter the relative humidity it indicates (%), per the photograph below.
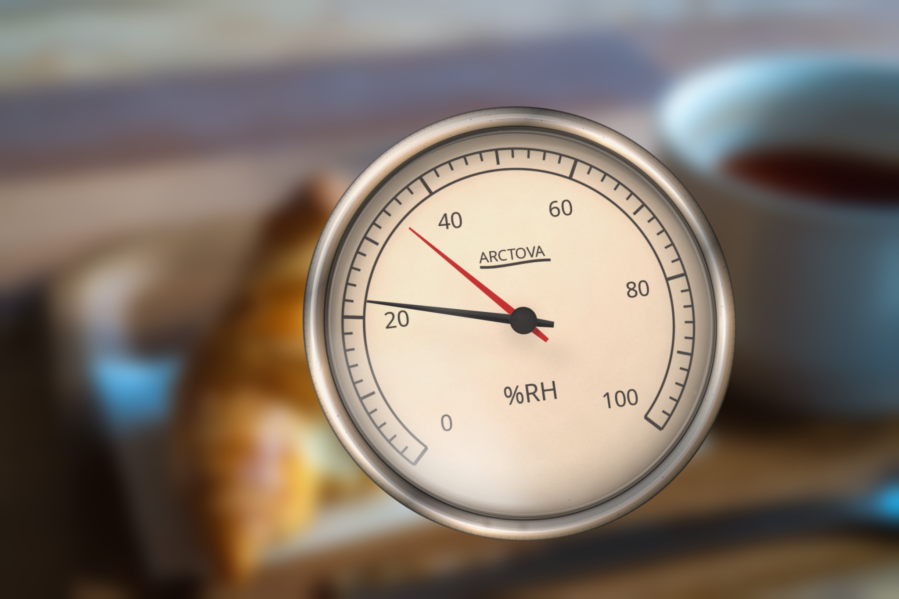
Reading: 22 %
